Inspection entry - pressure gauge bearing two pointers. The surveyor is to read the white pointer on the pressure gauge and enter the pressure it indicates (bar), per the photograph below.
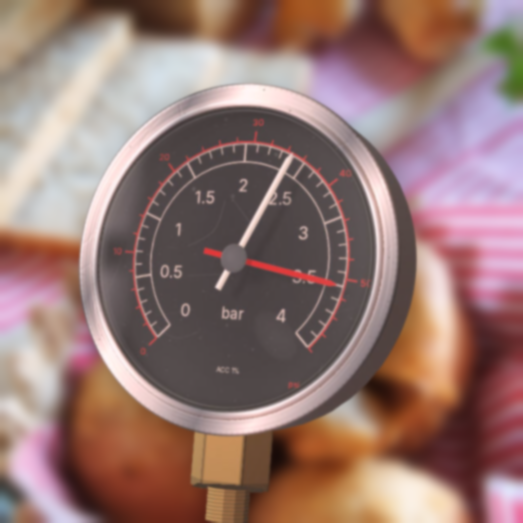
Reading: 2.4 bar
